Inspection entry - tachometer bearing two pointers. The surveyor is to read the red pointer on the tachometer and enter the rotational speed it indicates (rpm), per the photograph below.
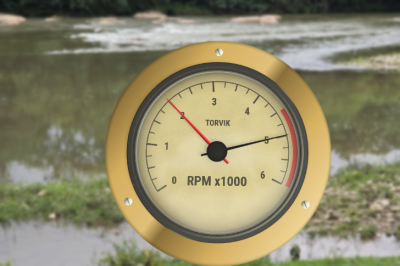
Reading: 2000 rpm
